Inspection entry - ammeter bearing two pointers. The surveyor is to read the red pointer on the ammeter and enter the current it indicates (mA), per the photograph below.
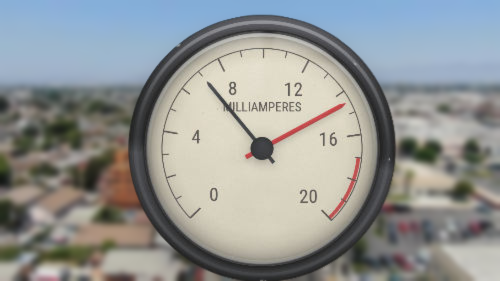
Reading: 14.5 mA
